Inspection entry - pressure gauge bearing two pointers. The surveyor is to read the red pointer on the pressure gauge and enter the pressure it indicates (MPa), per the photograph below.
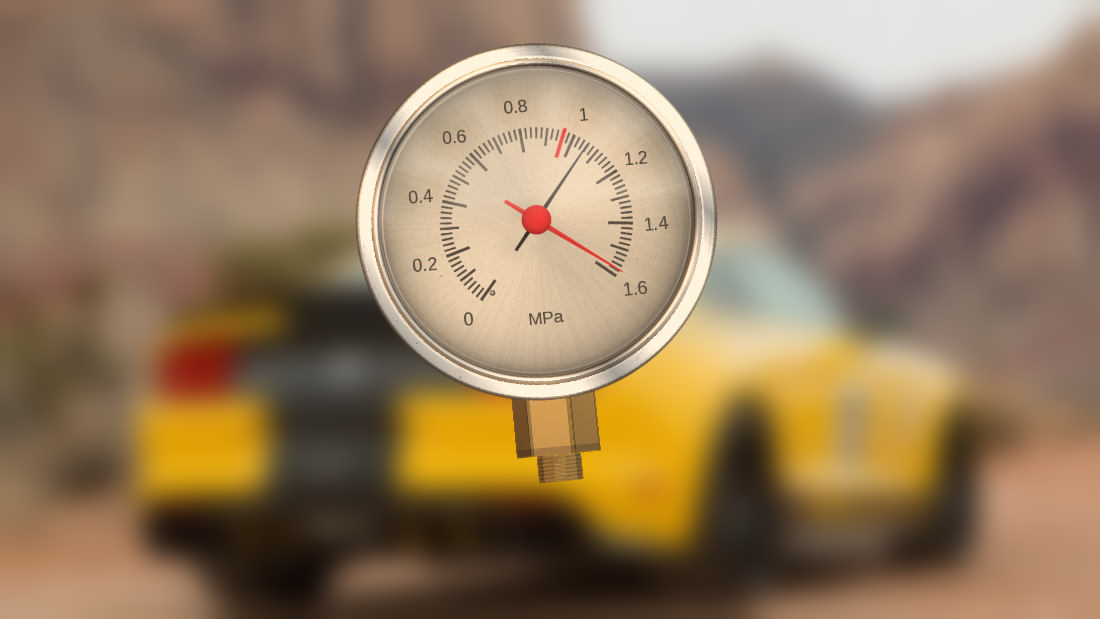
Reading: 1.58 MPa
